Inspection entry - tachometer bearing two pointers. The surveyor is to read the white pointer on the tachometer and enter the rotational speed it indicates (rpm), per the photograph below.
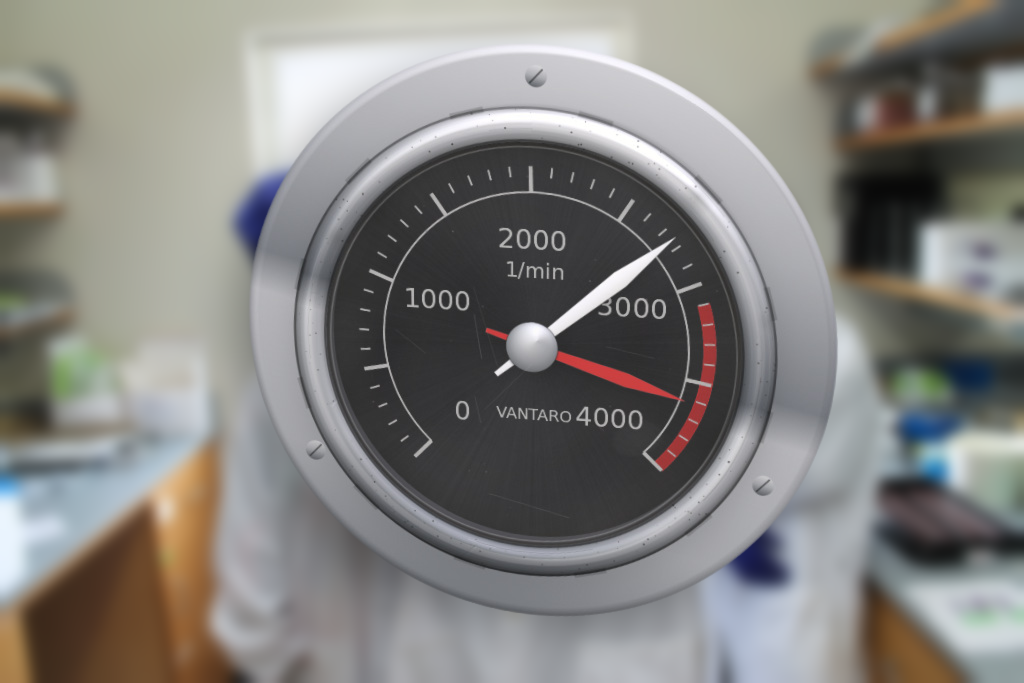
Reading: 2750 rpm
